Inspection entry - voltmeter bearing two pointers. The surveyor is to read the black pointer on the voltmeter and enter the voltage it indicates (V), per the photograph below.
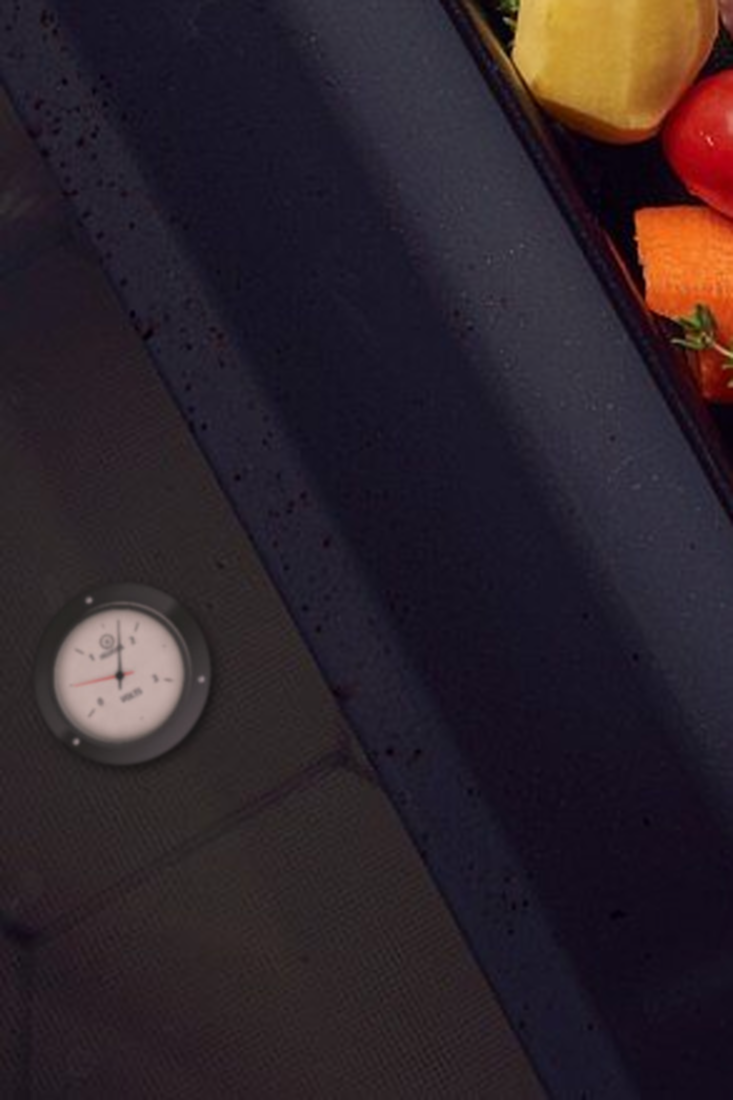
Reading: 1.75 V
